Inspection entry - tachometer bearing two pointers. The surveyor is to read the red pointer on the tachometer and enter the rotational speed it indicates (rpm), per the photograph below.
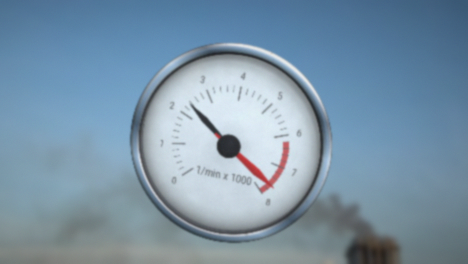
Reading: 7600 rpm
